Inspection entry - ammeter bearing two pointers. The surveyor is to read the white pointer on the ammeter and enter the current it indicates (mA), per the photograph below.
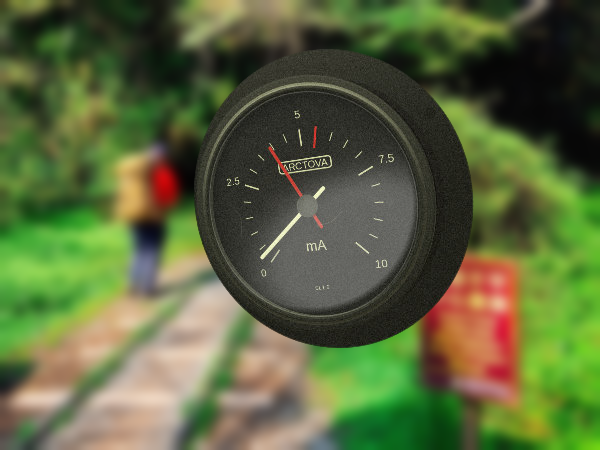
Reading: 0.25 mA
